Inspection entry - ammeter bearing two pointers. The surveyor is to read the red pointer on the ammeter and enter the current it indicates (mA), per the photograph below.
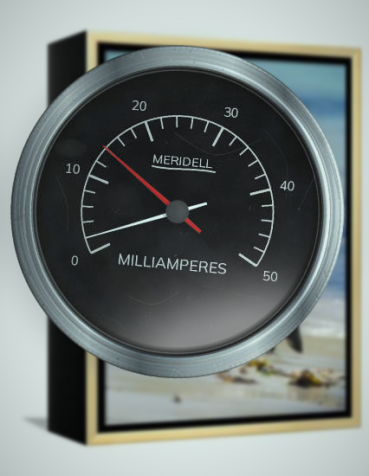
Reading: 14 mA
